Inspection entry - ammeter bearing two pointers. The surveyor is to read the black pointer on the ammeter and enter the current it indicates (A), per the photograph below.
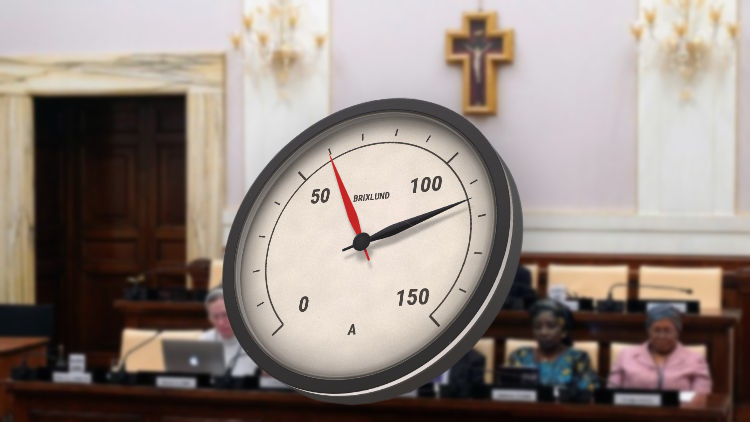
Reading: 115 A
